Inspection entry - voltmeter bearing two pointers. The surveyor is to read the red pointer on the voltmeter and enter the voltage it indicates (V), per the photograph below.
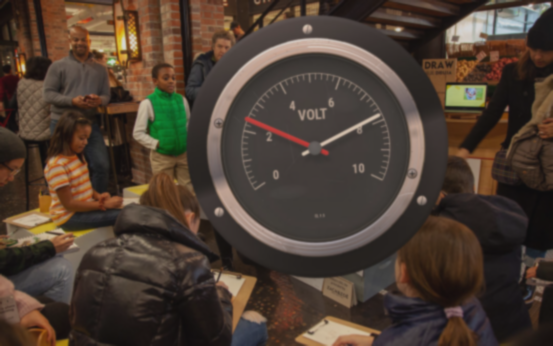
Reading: 2.4 V
